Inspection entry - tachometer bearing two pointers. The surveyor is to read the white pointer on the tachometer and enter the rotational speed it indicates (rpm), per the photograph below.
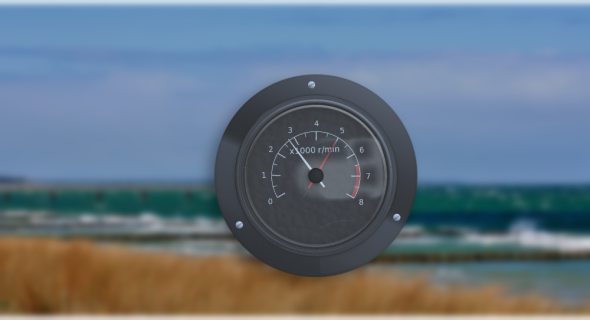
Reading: 2750 rpm
